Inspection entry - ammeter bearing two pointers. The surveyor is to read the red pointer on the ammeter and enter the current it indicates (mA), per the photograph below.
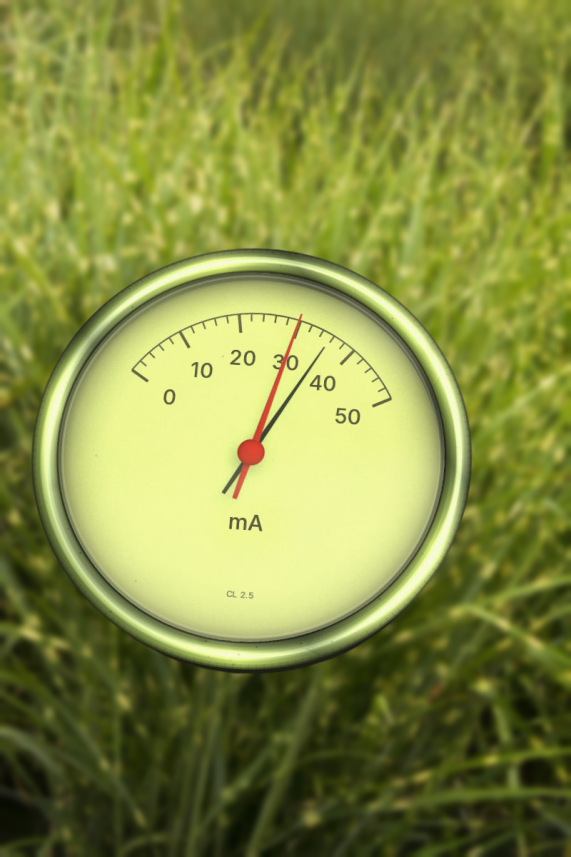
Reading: 30 mA
